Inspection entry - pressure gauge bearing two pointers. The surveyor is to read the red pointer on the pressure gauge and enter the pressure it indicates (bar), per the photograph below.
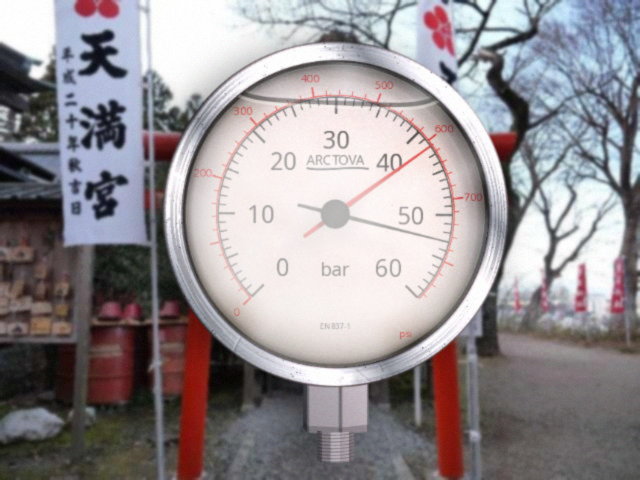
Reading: 42 bar
